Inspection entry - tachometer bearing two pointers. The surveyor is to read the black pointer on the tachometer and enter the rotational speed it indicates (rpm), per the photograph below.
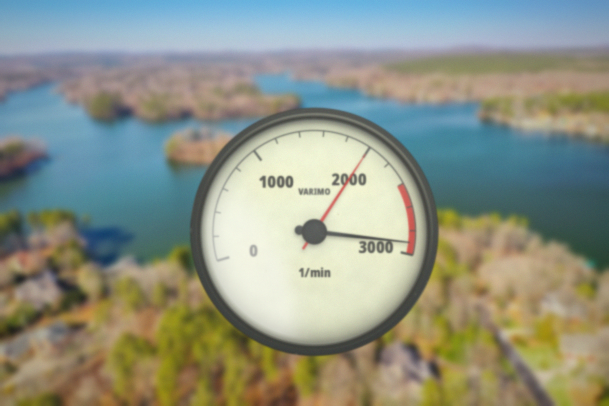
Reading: 2900 rpm
